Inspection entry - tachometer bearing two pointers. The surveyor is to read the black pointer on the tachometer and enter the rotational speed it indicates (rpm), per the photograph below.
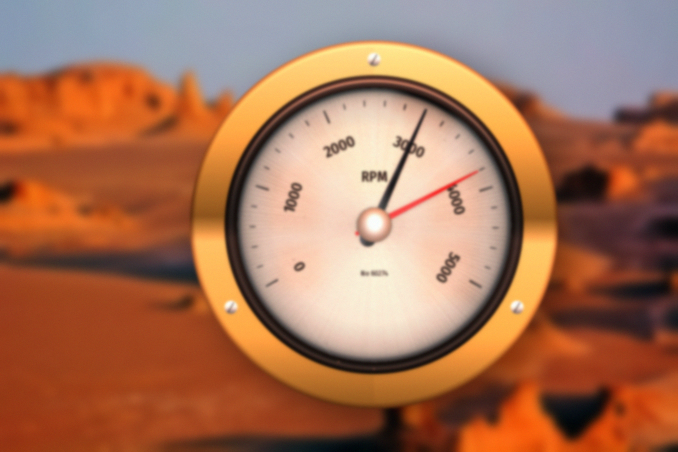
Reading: 3000 rpm
